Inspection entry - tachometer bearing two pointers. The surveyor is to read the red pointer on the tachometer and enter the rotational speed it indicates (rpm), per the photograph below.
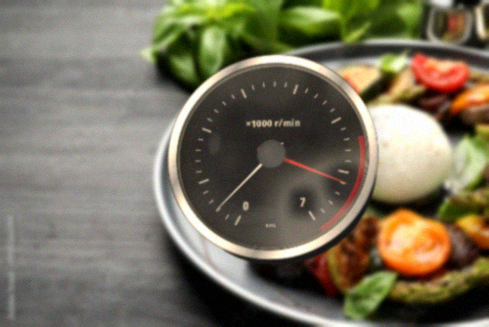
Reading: 6200 rpm
